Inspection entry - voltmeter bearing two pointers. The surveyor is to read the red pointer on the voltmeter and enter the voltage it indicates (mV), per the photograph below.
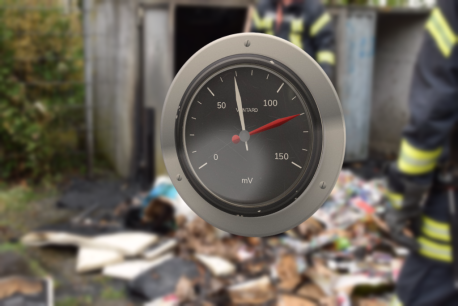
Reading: 120 mV
